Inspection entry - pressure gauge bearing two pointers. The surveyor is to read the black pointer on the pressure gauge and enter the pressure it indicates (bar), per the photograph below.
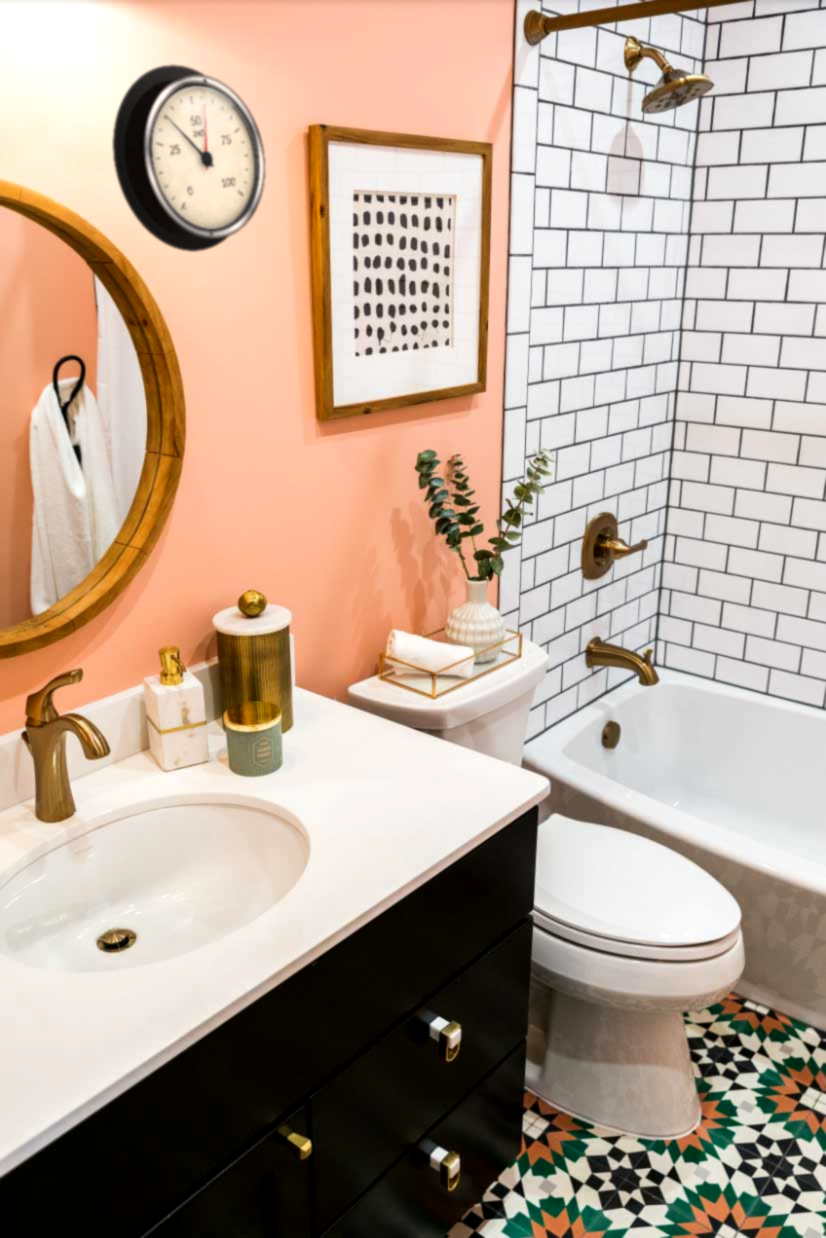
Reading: 35 bar
